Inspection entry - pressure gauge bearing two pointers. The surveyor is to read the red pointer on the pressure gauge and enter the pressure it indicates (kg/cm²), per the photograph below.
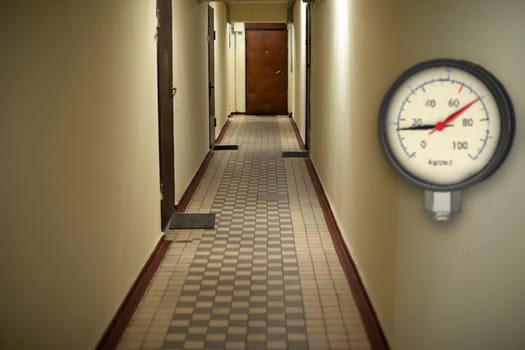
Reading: 70 kg/cm²
